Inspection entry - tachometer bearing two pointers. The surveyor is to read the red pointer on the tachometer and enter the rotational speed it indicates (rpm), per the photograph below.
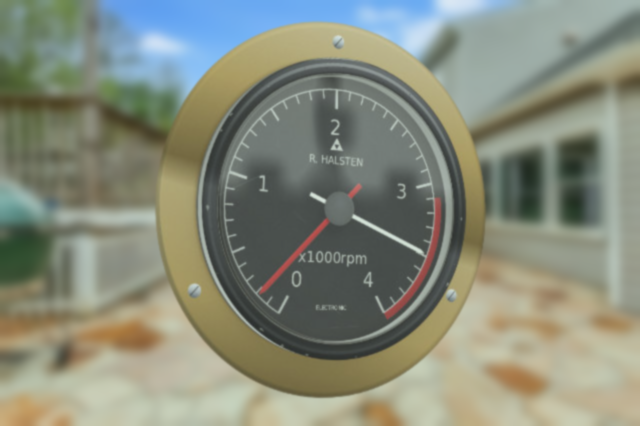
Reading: 200 rpm
